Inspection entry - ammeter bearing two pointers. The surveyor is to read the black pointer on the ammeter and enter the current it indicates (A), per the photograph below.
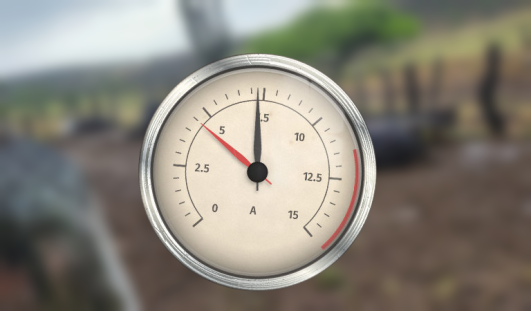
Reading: 7.25 A
